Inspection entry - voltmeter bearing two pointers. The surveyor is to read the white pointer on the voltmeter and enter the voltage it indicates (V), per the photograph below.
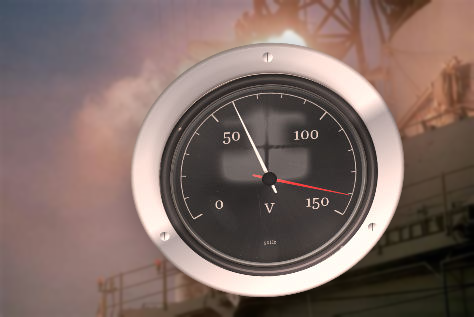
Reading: 60 V
